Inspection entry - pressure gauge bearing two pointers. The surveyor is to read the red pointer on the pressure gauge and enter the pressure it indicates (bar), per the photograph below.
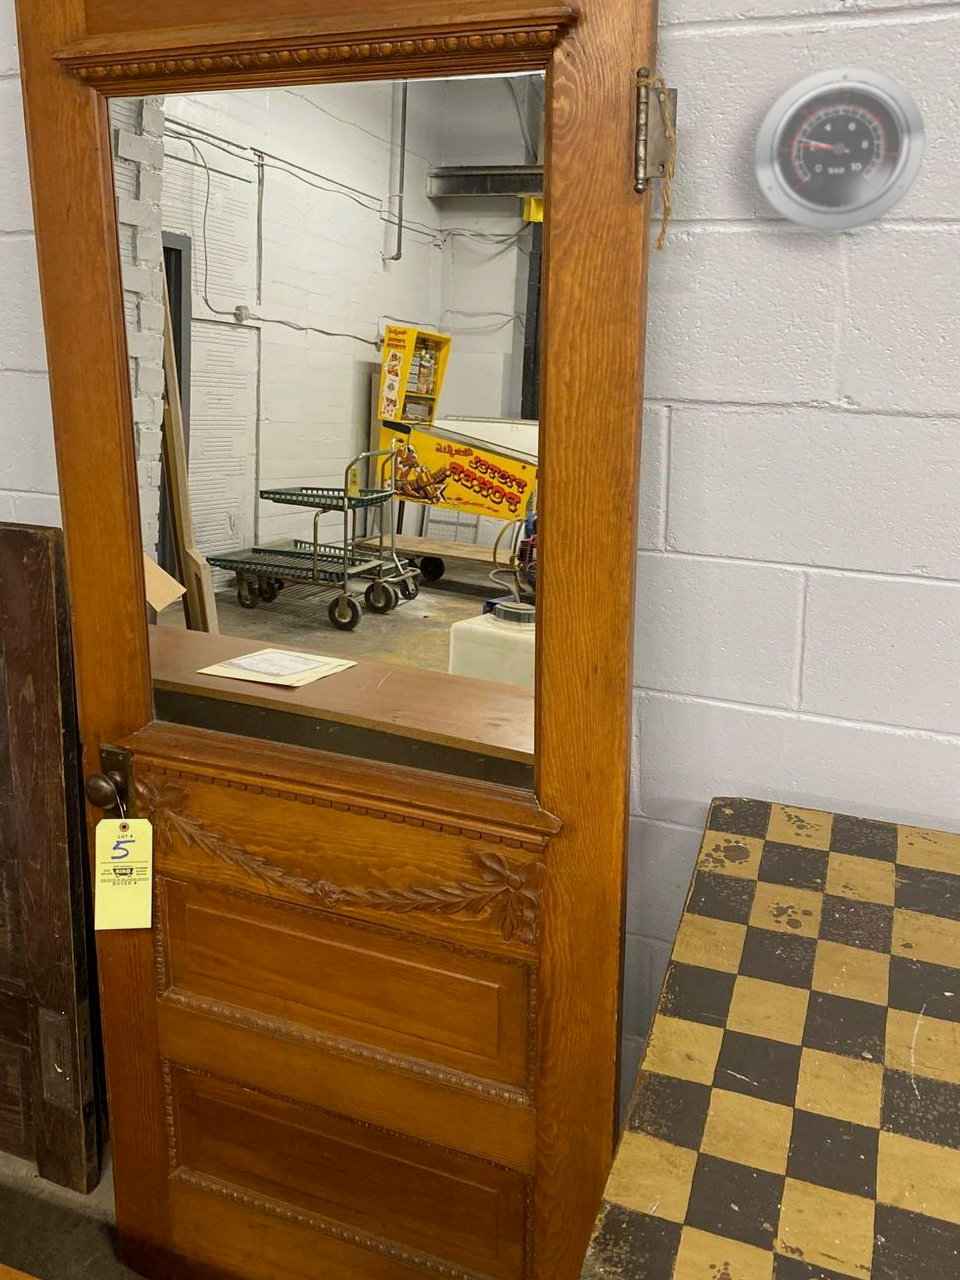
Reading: 2 bar
